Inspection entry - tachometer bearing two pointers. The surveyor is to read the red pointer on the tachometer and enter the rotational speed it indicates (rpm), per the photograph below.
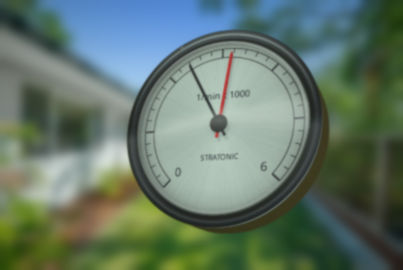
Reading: 3200 rpm
